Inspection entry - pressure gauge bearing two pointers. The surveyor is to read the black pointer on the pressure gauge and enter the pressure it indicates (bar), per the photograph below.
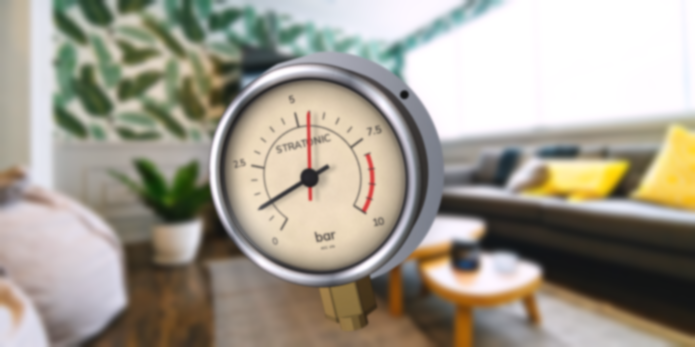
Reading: 1 bar
